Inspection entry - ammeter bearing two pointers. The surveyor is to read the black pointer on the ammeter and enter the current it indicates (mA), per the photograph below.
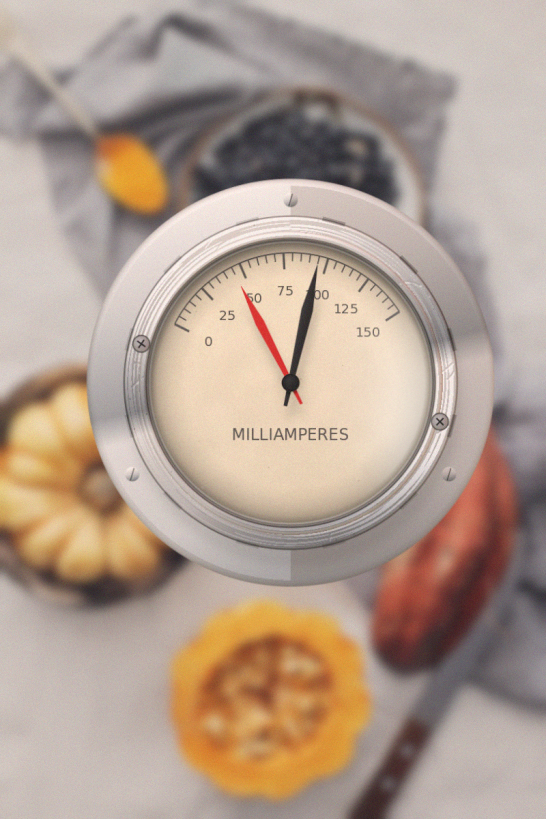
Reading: 95 mA
